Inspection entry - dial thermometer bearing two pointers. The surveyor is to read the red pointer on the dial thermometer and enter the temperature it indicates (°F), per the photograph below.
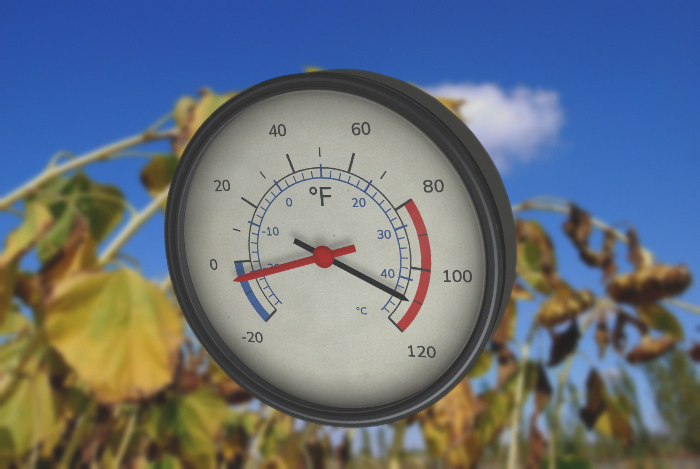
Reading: -5 °F
